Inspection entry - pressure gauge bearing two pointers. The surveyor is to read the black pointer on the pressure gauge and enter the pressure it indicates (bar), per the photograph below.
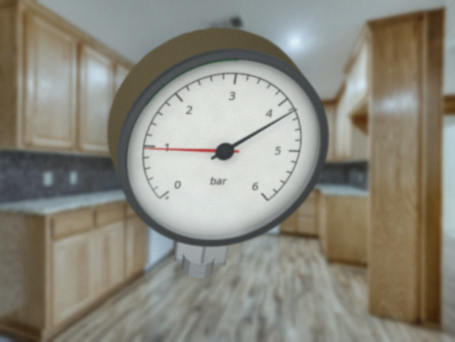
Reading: 4.2 bar
